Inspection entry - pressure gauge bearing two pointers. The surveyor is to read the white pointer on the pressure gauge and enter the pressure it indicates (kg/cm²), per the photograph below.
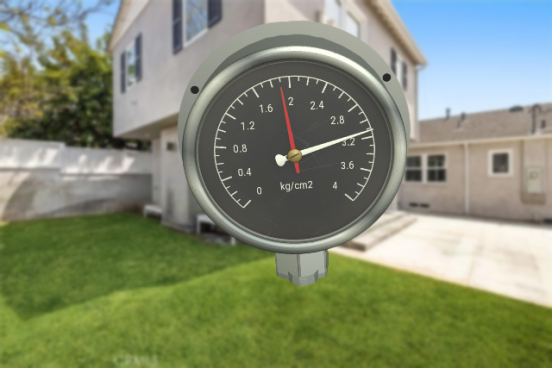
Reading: 3.1 kg/cm²
